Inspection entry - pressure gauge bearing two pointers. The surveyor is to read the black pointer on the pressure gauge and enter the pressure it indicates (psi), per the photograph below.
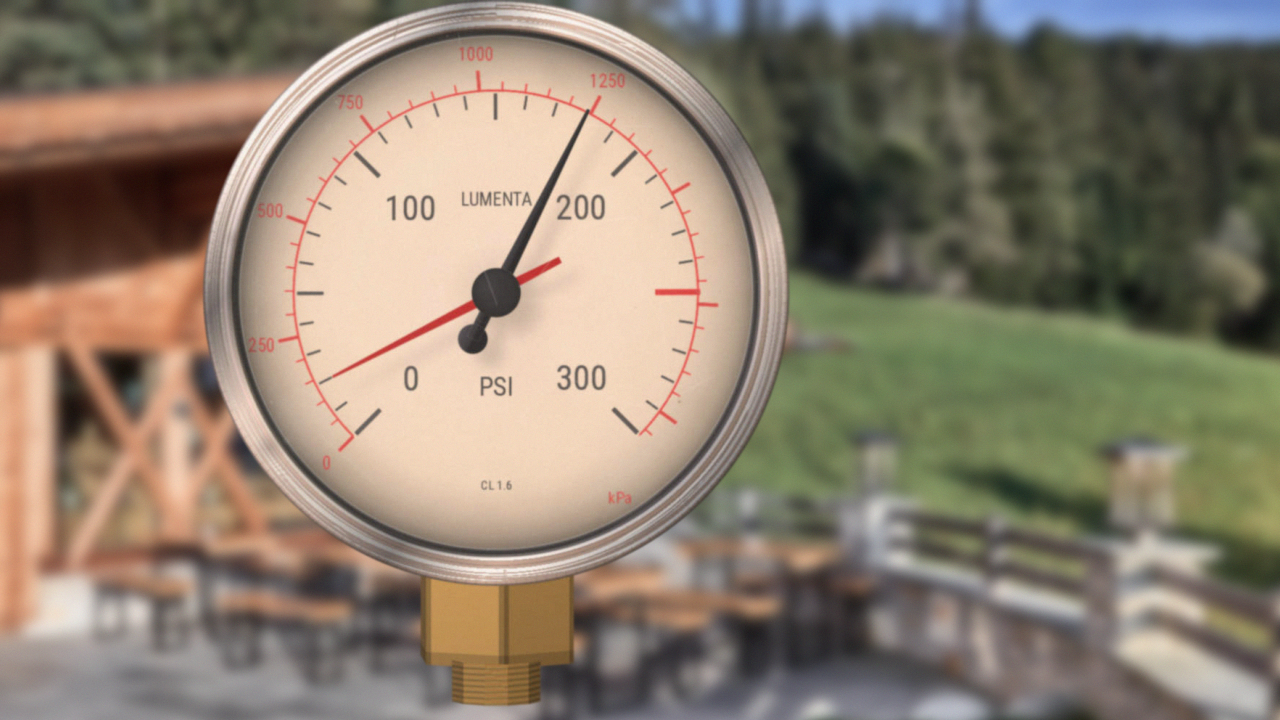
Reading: 180 psi
